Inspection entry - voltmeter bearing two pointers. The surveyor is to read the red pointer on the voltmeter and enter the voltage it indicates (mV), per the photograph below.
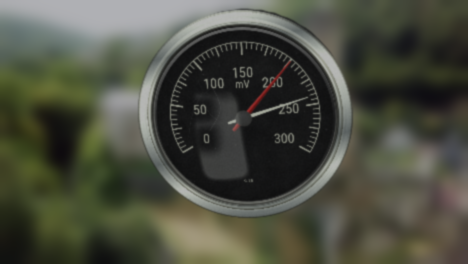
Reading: 200 mV
